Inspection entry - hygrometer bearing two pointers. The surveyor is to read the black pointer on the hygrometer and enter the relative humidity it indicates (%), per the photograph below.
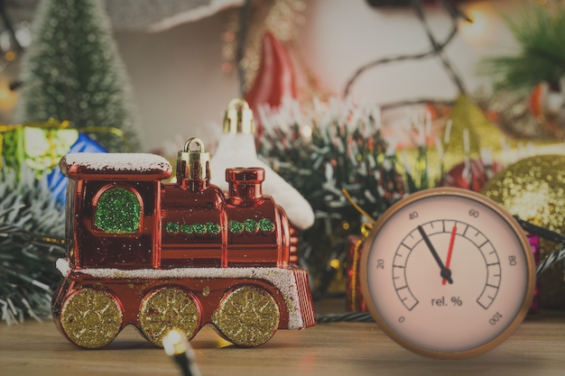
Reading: 40 %
